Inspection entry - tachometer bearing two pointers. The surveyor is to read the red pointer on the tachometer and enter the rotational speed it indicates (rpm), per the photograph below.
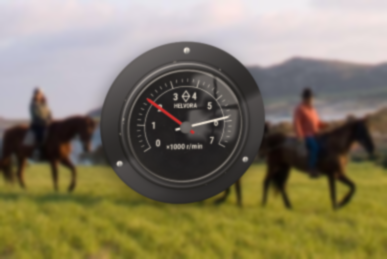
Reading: 2000 rpm
